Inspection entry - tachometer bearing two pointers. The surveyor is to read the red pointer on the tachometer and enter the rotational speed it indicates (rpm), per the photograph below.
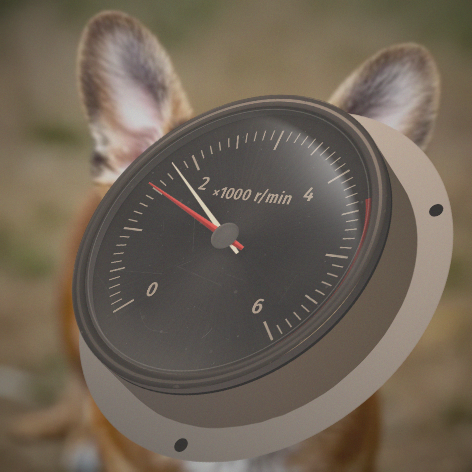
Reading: 1500 rpm
